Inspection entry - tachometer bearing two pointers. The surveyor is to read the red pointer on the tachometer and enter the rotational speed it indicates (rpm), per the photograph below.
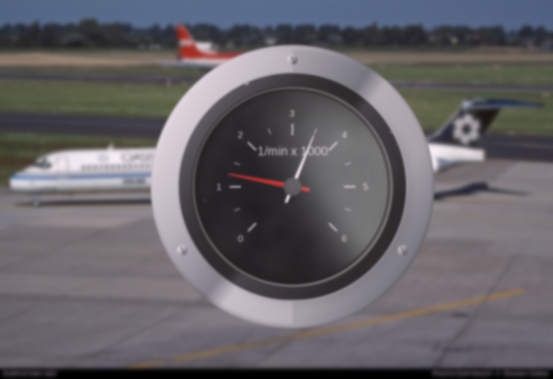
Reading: 1250 rpm
